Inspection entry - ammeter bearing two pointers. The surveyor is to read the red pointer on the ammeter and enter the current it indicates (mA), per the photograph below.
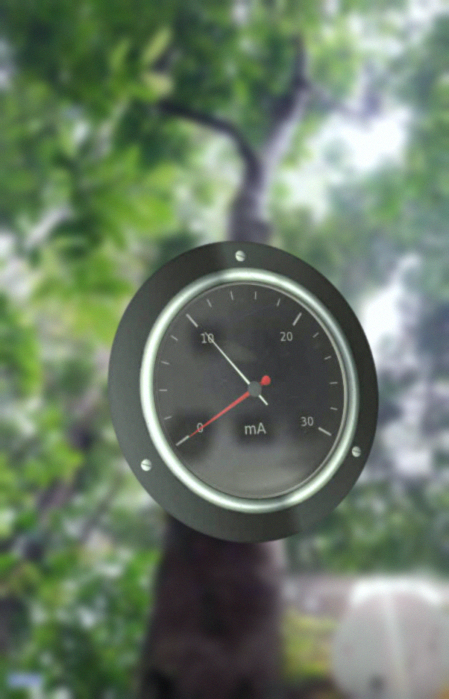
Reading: 0 mA
